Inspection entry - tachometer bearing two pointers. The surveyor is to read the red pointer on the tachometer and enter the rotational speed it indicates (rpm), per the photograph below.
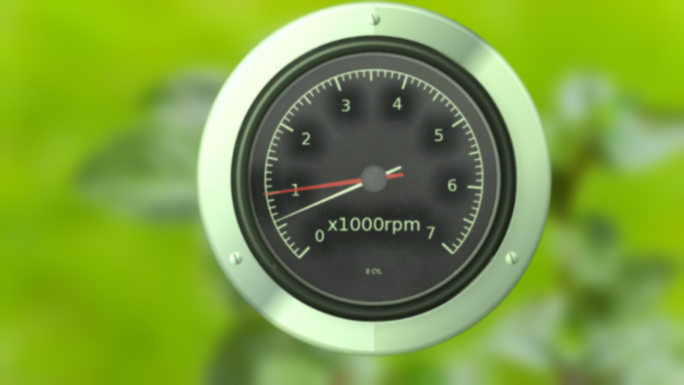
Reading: 1000 rpm
